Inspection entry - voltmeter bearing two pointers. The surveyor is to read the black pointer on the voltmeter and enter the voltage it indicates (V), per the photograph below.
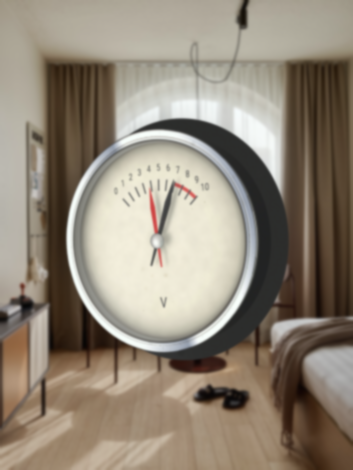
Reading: 7 V
